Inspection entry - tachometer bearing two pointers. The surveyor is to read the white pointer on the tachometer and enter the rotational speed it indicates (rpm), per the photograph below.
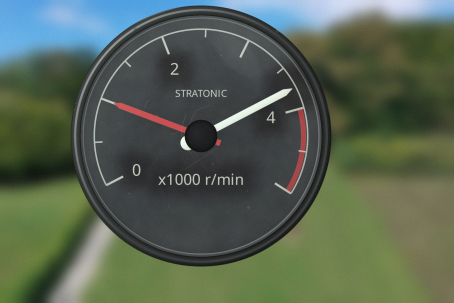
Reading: 3750 rpm
